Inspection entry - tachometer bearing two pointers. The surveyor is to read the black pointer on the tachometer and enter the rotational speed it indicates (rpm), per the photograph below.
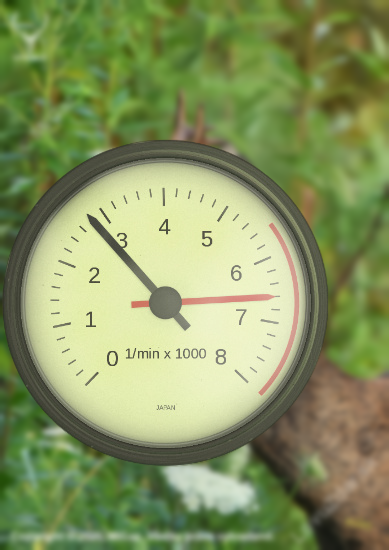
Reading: 2800 rpm
